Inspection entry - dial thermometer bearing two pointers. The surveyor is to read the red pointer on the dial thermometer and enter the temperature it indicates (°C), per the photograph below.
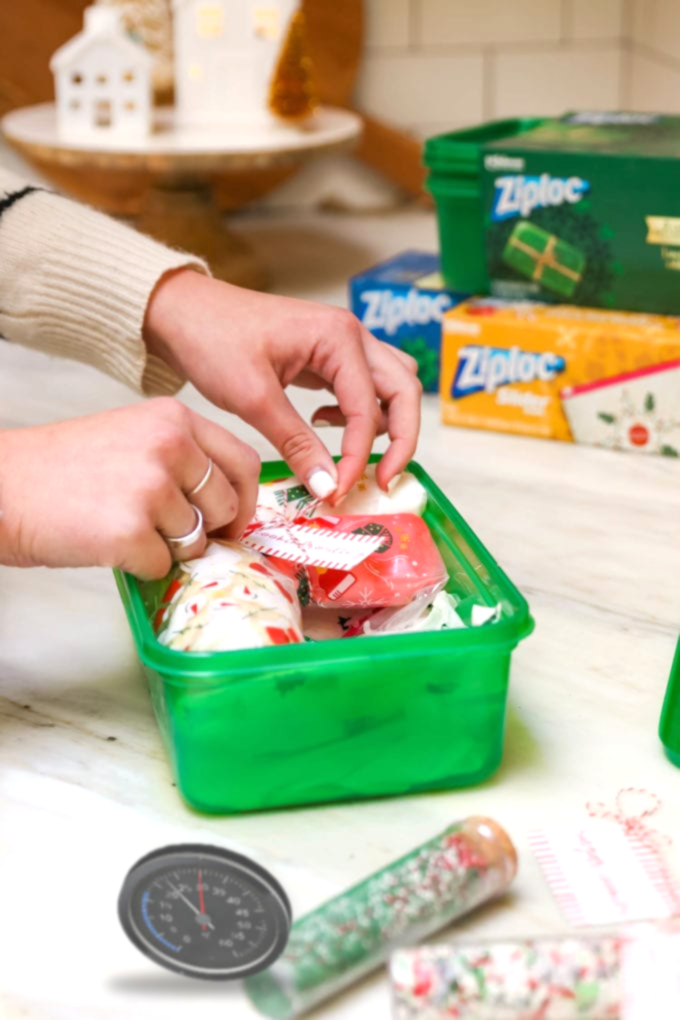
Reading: 30 °C
